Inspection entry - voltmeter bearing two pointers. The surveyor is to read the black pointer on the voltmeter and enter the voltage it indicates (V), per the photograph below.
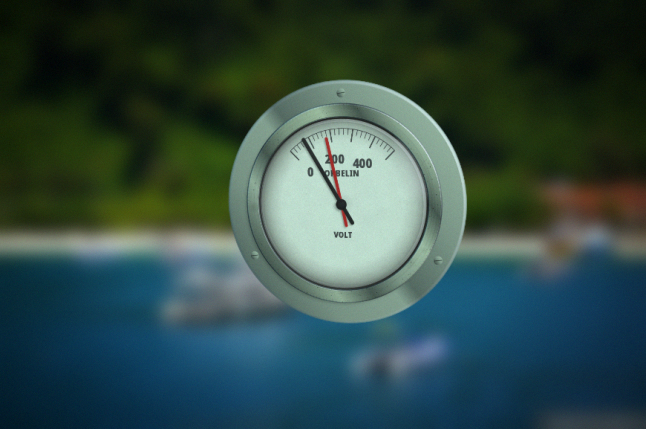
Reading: 80 V
